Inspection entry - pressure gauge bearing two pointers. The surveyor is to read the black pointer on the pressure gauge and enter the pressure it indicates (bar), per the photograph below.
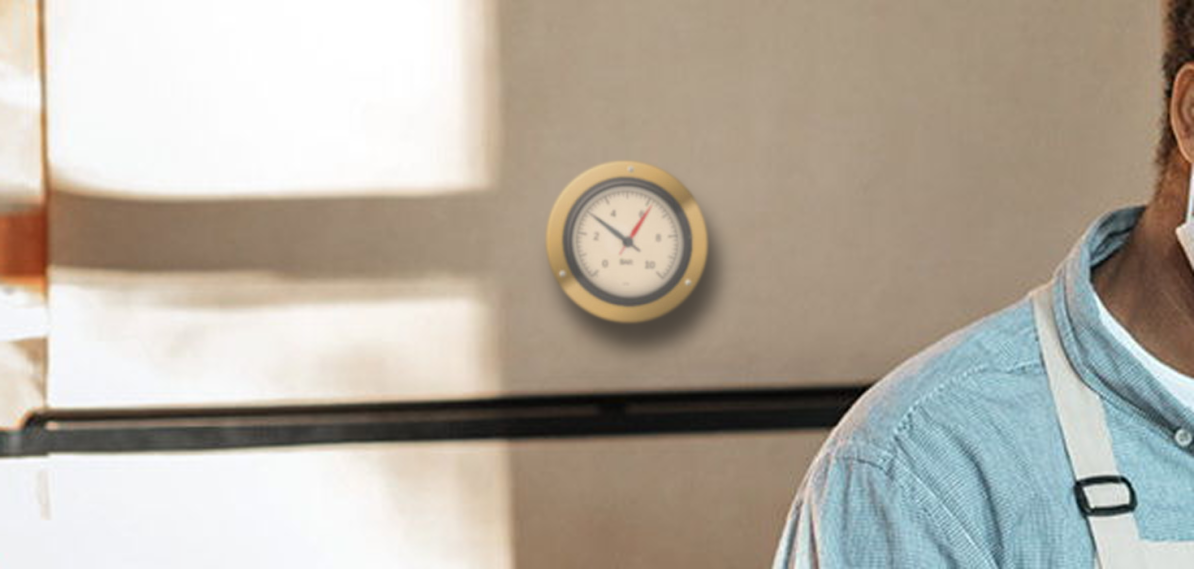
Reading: 3 bar
